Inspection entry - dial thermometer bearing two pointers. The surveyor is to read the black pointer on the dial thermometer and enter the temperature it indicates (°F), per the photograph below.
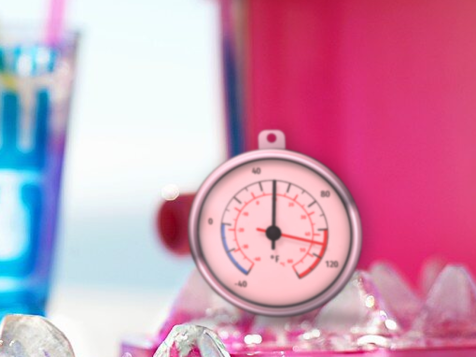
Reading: 50 °F
